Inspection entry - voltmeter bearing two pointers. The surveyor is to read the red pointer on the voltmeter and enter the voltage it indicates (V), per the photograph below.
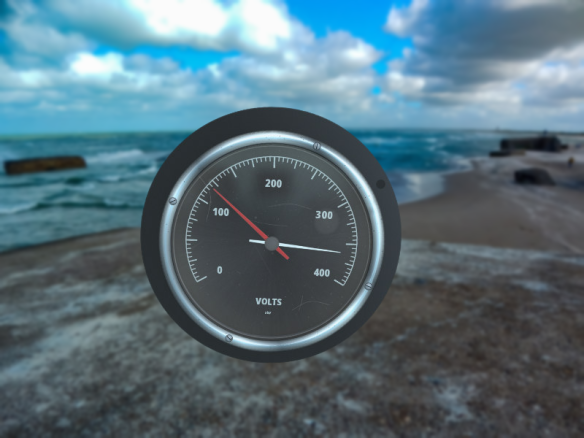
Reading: 120 V
